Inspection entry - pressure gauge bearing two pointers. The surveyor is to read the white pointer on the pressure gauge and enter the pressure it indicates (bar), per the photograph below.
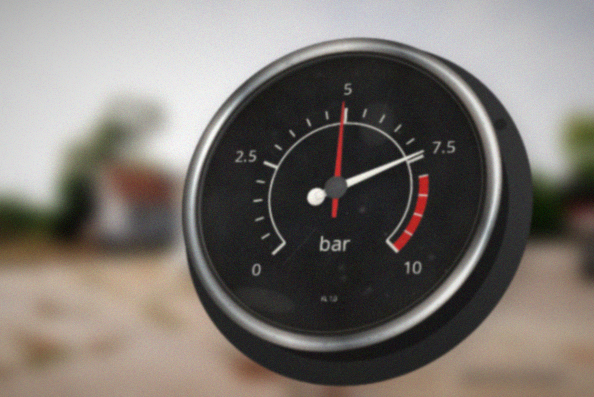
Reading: 7.5 bar
